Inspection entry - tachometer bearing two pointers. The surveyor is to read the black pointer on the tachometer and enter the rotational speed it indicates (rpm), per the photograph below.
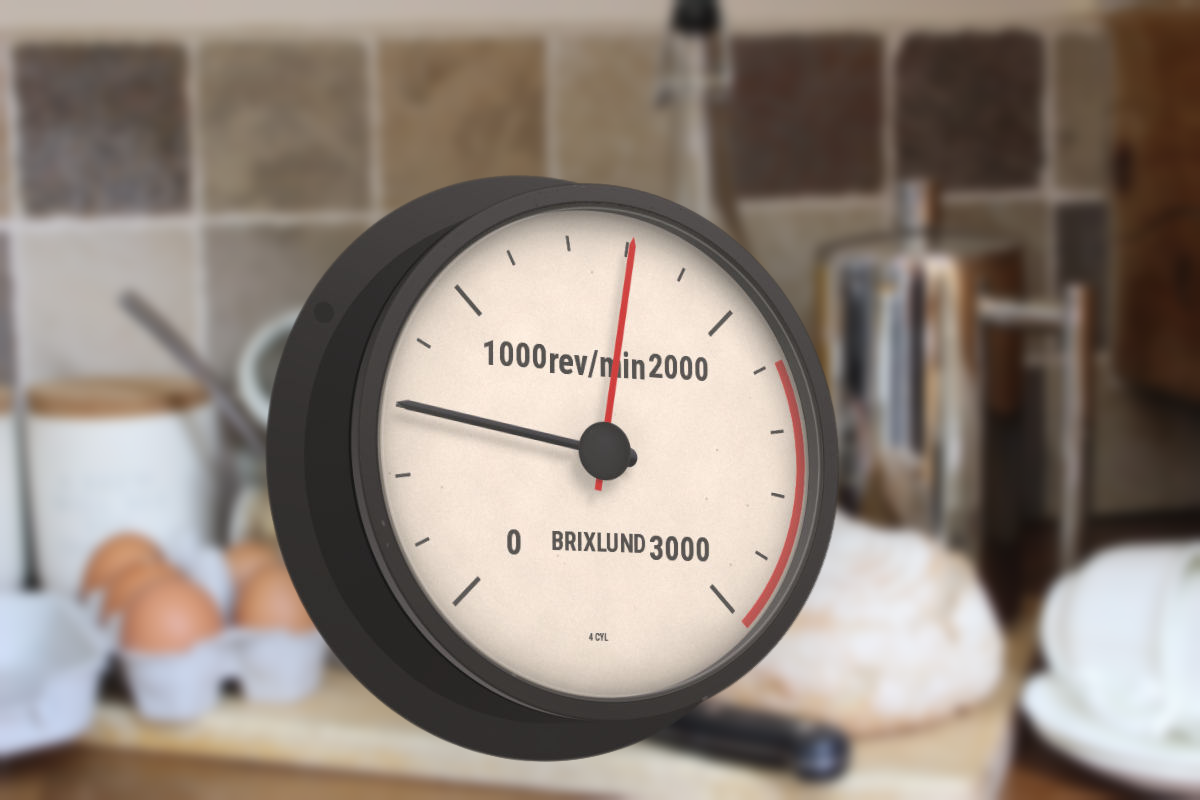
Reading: 600 rpm
